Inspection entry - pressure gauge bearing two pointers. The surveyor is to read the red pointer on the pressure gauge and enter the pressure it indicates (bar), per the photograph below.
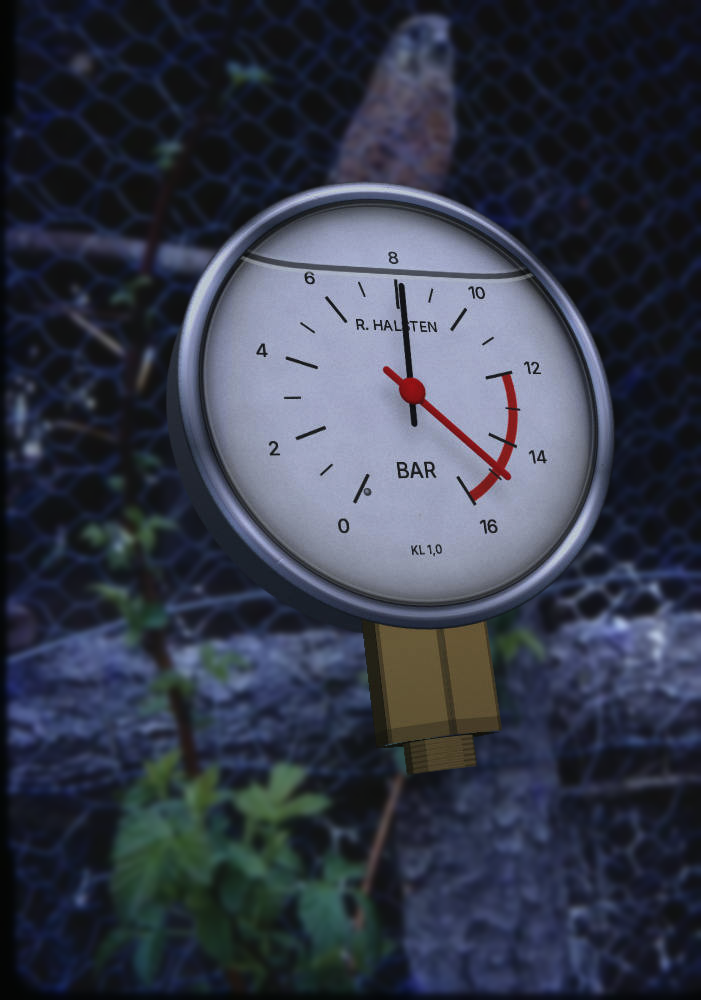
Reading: 15 bar
